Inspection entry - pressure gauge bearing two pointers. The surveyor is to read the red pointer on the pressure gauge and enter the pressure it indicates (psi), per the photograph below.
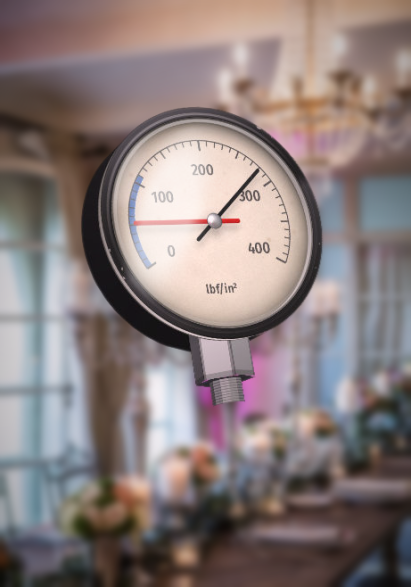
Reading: 50 psi
